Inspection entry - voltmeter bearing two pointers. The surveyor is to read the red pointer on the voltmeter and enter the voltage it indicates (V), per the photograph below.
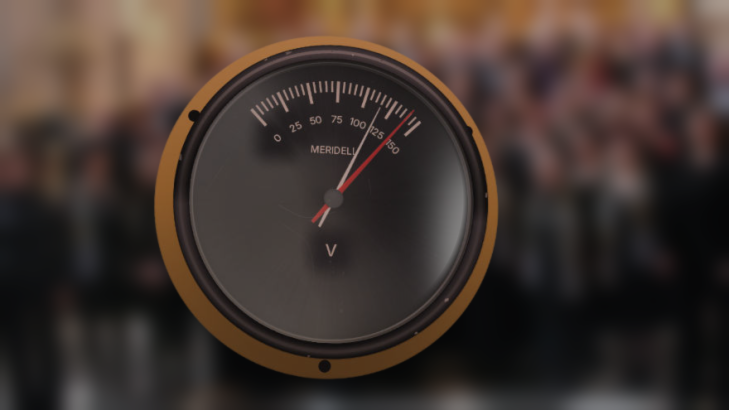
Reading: 140 V
